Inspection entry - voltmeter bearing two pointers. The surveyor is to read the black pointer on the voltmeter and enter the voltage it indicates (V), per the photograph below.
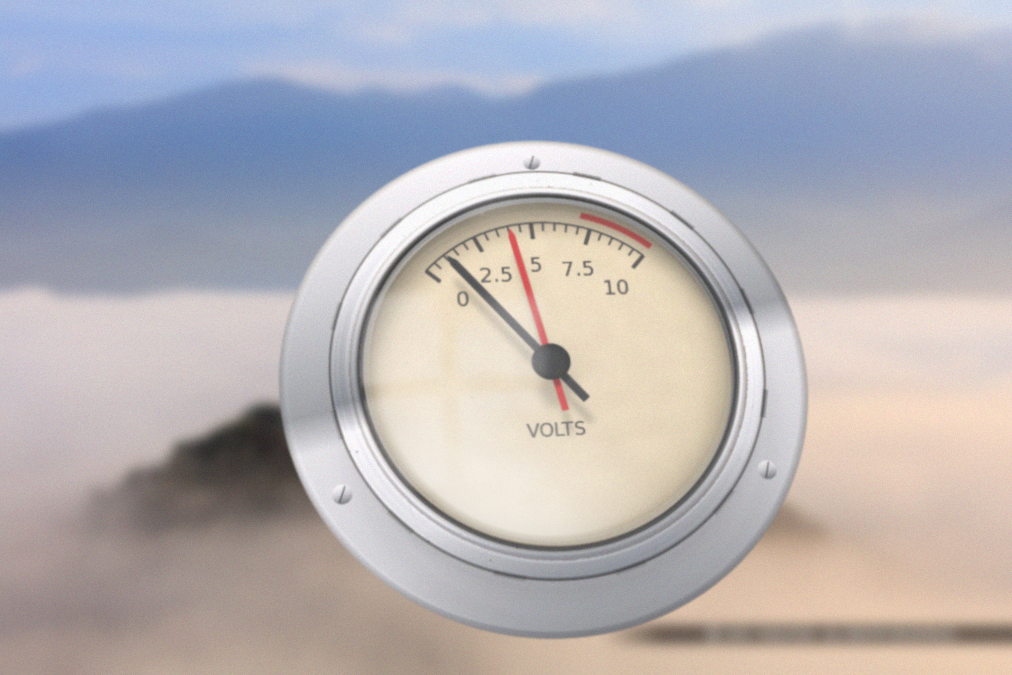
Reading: 1 V
